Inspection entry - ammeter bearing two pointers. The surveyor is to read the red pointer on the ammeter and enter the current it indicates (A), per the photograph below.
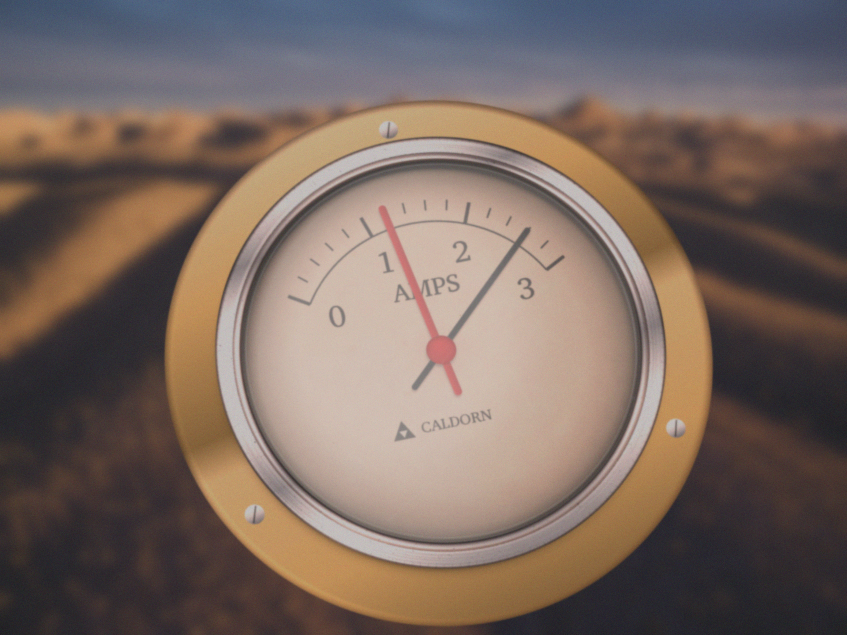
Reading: 1.2 A
